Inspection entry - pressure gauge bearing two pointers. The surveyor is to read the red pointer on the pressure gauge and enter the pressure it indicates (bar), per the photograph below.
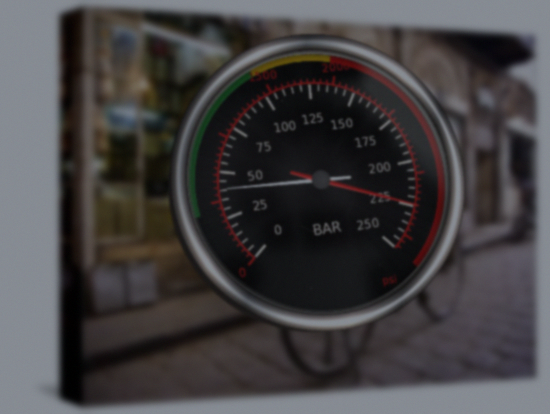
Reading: 225 bar
